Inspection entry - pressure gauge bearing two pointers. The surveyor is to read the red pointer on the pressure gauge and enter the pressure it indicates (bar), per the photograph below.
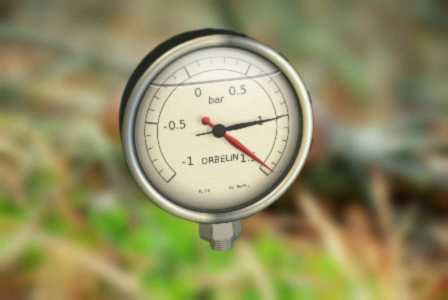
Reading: 1.45 bar
